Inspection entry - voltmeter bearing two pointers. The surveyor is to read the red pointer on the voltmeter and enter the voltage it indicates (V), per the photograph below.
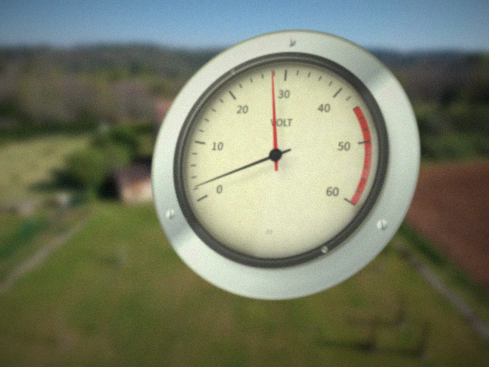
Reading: 28 V
